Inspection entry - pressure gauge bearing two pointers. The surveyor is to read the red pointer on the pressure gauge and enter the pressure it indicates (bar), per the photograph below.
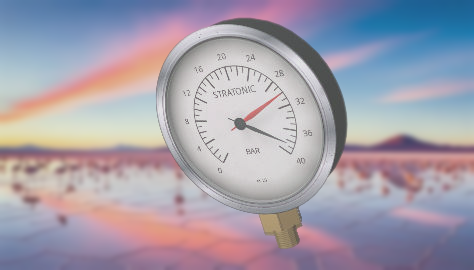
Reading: 30 bar
